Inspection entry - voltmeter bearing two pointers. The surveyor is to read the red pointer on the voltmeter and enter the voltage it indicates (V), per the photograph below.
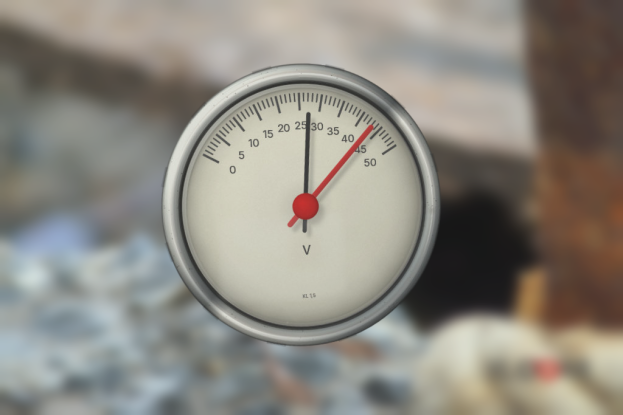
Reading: 43 V
